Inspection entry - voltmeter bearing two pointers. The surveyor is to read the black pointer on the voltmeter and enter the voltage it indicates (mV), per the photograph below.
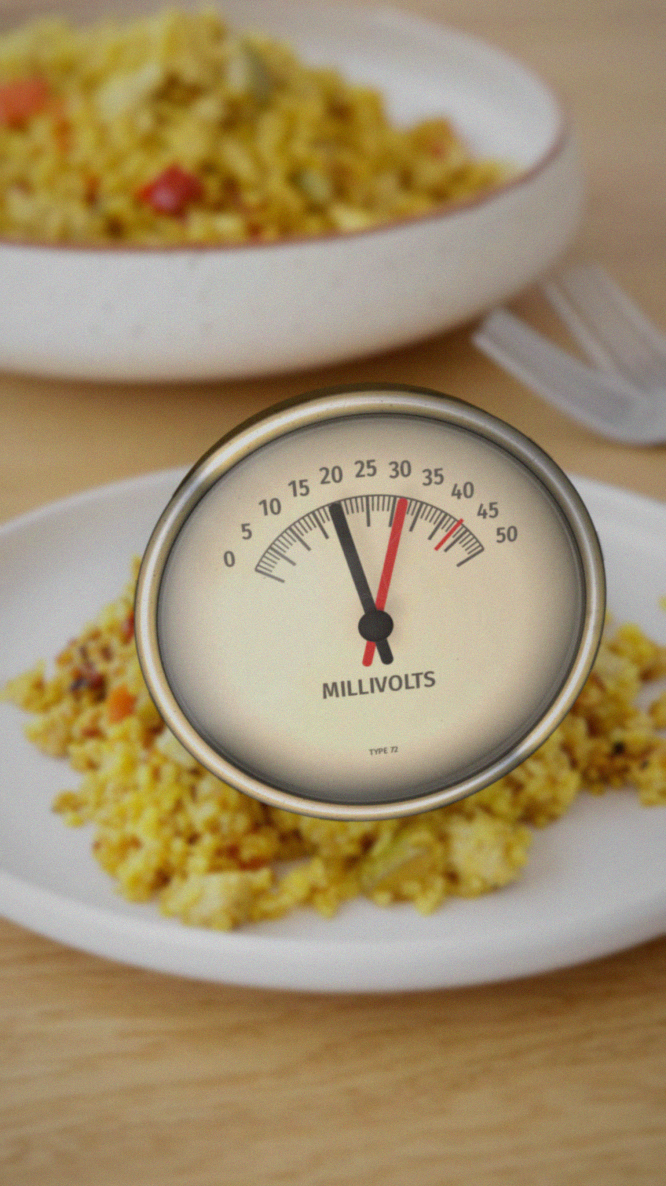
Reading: 19 mV
